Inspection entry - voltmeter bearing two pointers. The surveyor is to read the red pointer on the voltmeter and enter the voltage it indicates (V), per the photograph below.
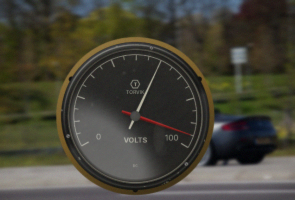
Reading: 95 V
